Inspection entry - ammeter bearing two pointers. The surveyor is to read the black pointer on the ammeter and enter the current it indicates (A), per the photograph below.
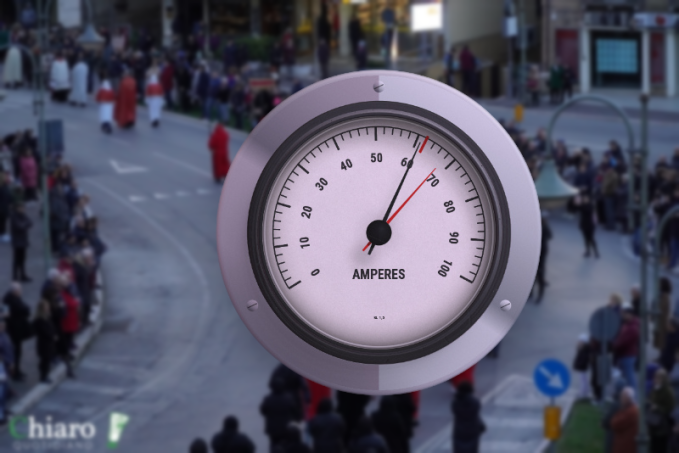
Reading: 61 A
